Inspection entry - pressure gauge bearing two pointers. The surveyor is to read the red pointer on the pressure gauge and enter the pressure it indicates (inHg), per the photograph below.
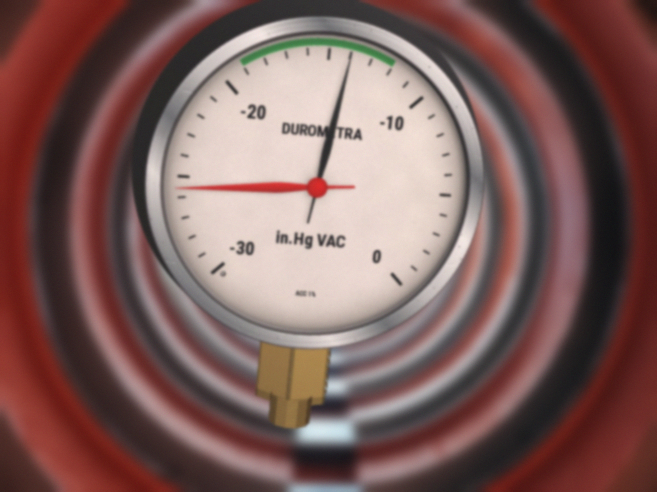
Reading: -25.5 inHg
